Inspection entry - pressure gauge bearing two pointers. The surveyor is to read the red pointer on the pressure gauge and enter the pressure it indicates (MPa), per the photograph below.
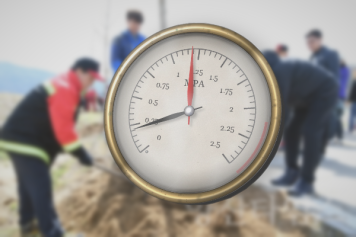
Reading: 1.2 MPa
